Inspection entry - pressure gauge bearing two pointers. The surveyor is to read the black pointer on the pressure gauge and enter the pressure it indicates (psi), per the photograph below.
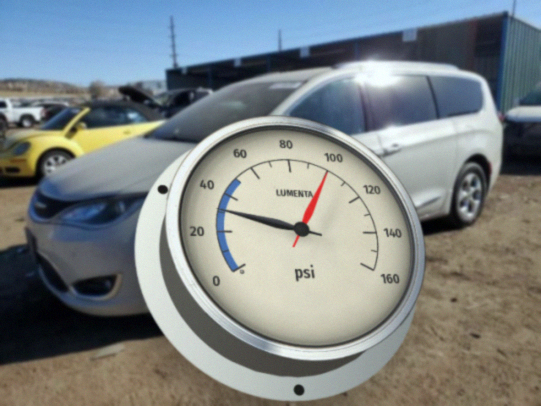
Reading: 30 psi
